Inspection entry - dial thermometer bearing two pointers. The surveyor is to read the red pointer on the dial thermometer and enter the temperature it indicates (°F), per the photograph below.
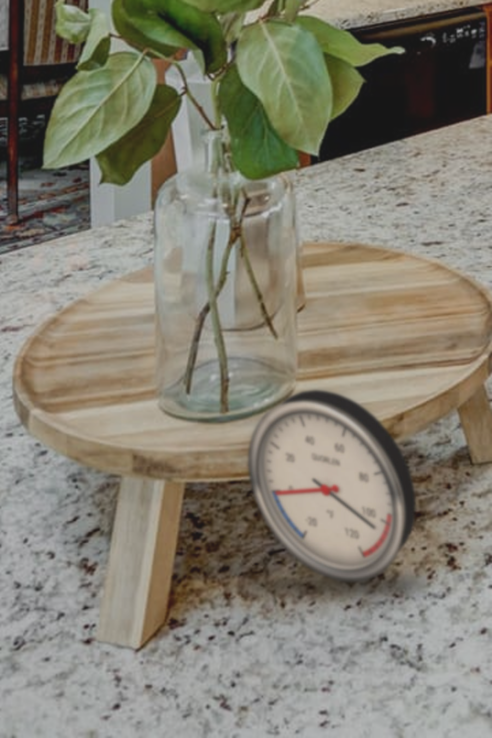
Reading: 0 °F
